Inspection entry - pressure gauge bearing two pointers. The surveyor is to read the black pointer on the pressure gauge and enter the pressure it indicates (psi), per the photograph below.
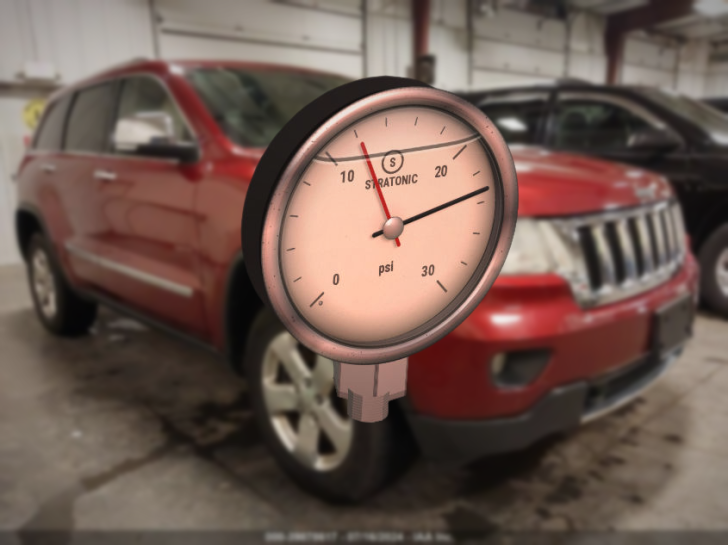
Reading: 23 psi
